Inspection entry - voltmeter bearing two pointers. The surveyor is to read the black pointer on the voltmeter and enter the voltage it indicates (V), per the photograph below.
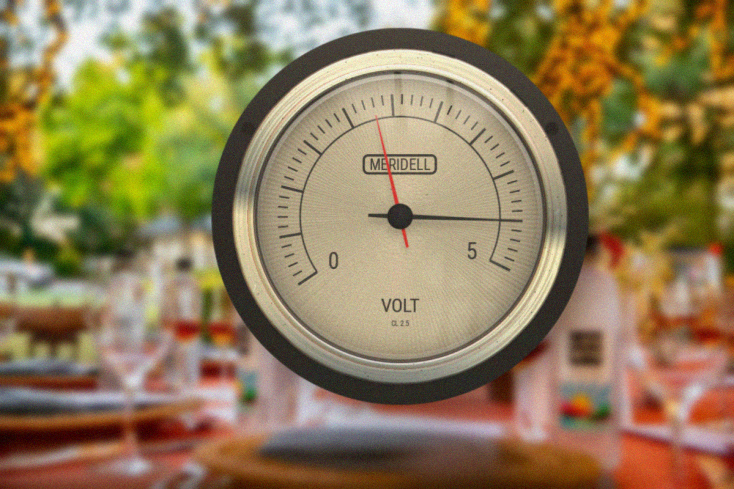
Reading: 4.5 V
